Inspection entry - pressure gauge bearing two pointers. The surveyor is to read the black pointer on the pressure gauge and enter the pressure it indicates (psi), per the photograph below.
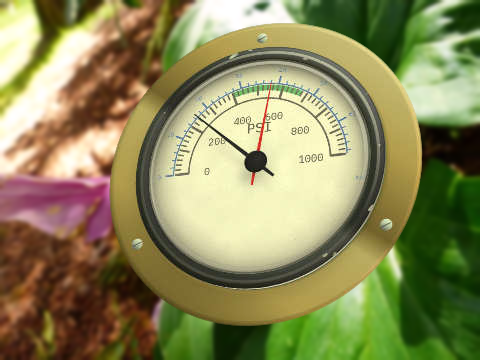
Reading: 240 psi
